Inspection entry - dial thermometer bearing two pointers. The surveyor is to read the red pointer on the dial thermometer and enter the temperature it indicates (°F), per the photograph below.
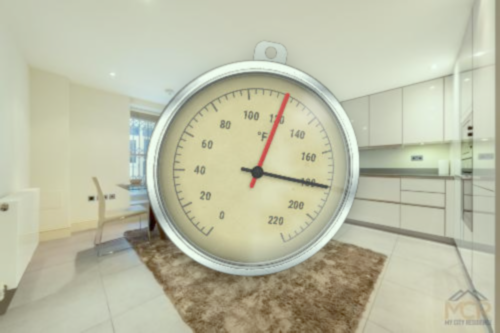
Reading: 120 °F
